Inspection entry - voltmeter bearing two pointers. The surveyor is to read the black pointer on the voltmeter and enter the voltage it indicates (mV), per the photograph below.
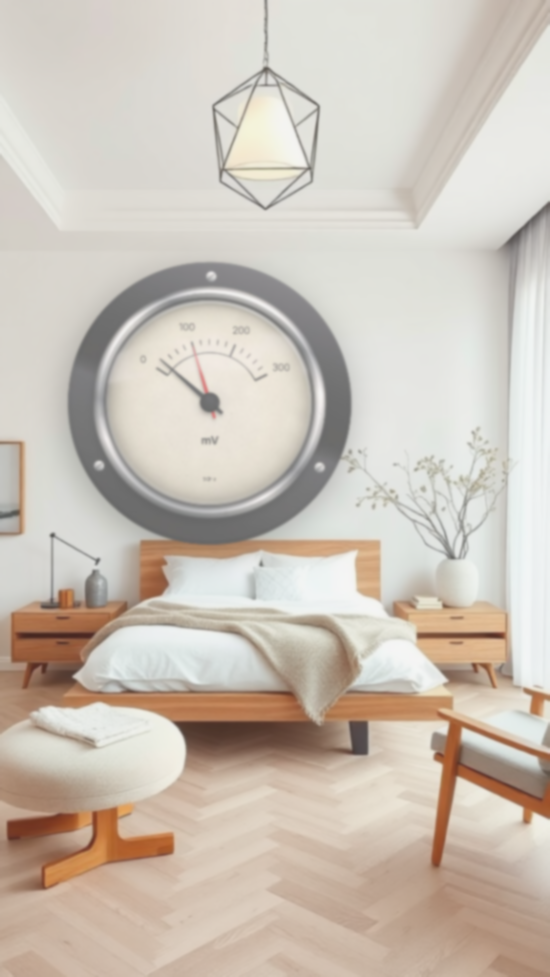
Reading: 20 mV
